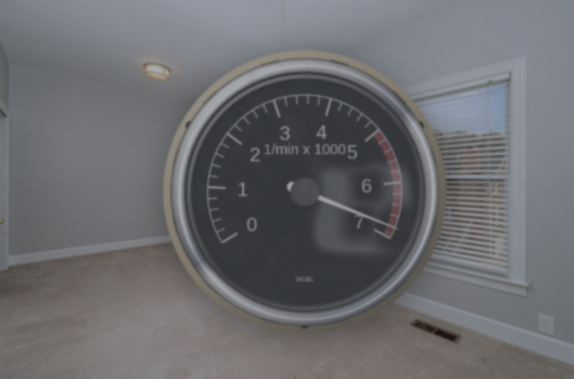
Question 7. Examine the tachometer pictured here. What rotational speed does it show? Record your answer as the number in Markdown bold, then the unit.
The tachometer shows **6800** rpm
